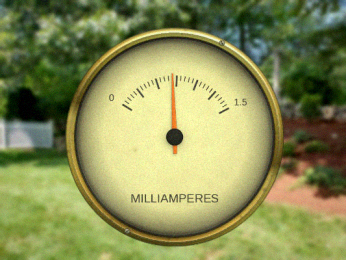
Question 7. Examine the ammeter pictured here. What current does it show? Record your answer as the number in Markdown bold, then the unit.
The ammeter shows **0.7** mA
